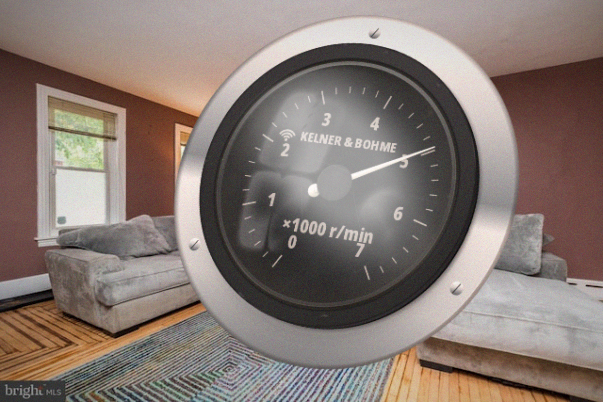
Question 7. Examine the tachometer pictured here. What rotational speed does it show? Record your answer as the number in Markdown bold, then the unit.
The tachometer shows **5000** rpm
